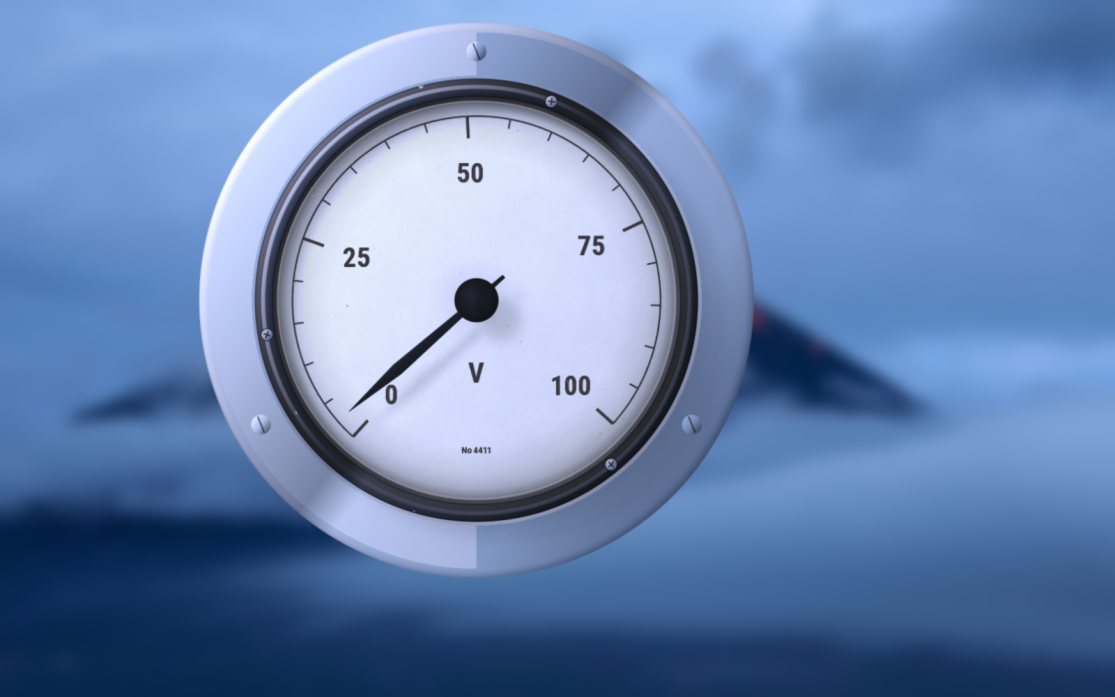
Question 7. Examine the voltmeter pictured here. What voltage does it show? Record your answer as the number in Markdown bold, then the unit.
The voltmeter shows **2.5** V
